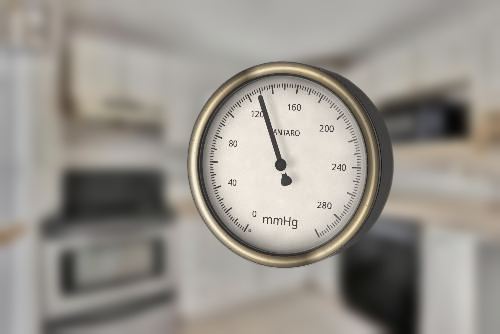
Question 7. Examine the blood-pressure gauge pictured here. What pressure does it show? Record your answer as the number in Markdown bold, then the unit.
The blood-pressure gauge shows **130** mmHg
